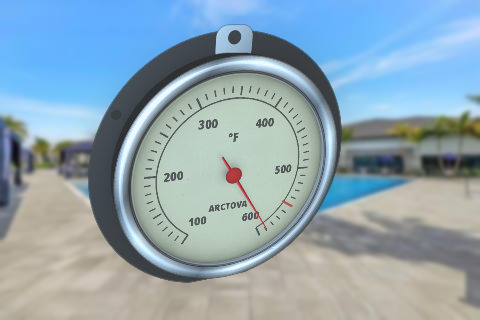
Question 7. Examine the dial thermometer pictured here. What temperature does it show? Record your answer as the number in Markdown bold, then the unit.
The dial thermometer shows **590** °F
